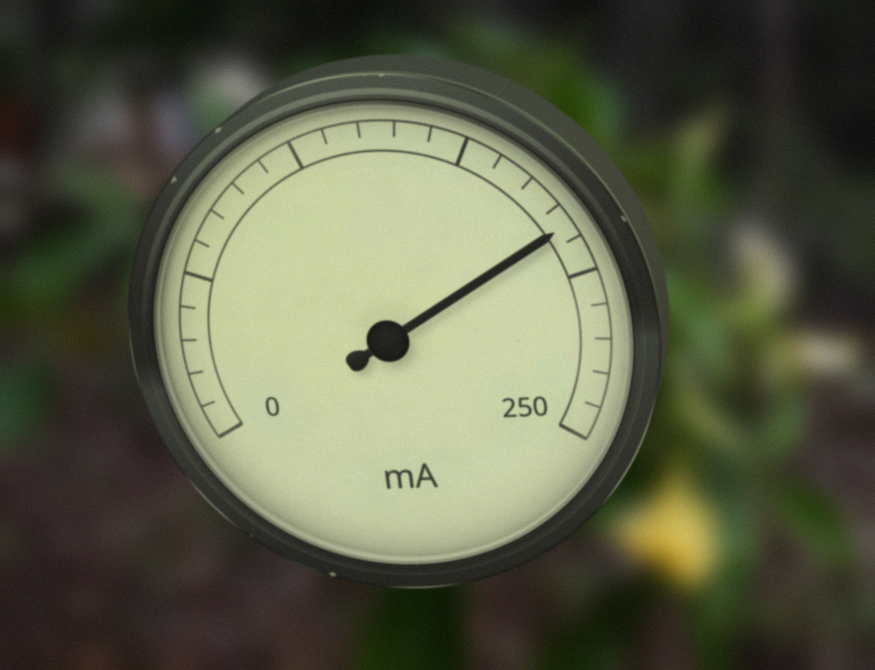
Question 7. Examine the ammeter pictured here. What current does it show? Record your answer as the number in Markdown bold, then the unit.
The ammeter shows **185** mA
